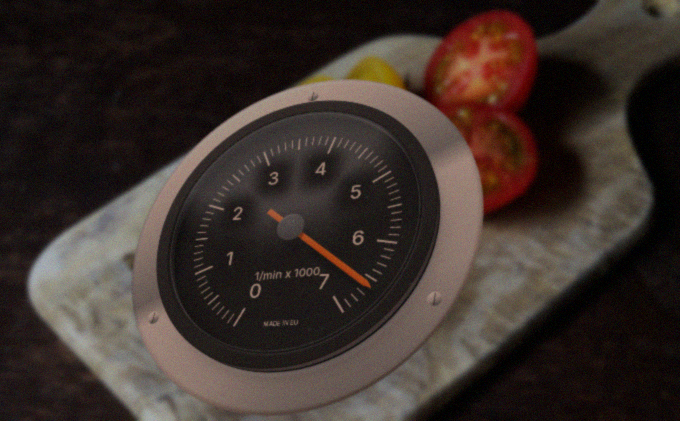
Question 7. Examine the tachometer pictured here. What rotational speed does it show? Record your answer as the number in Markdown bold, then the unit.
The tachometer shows **6600** rpm
